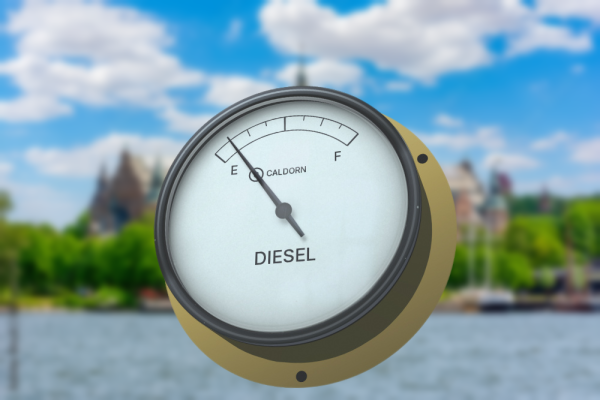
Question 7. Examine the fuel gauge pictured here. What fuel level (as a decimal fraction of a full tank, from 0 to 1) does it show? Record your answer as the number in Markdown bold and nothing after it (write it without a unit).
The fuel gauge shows **0.125**
